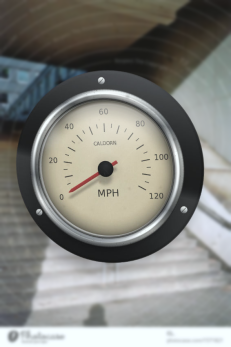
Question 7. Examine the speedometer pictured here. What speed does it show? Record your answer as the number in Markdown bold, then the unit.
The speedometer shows **0** mph
